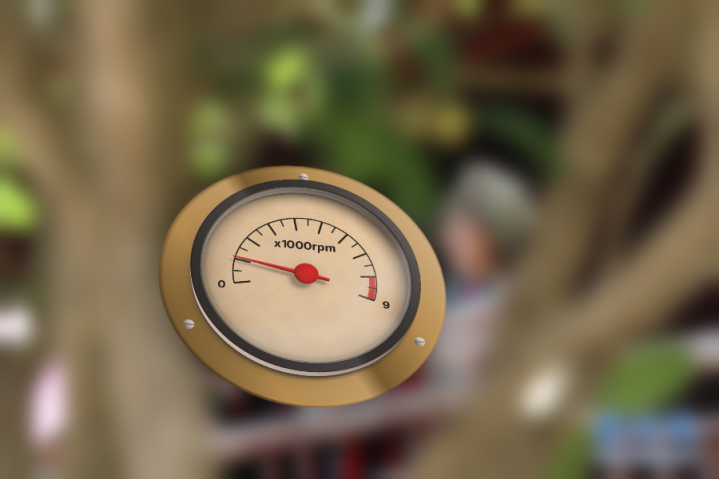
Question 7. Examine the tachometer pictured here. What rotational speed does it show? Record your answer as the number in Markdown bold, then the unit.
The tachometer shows **1000** rpm
